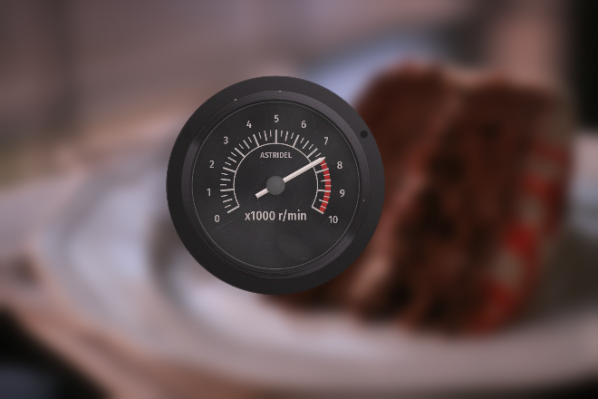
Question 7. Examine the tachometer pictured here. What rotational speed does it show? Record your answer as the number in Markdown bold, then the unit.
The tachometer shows **7500** rpm
